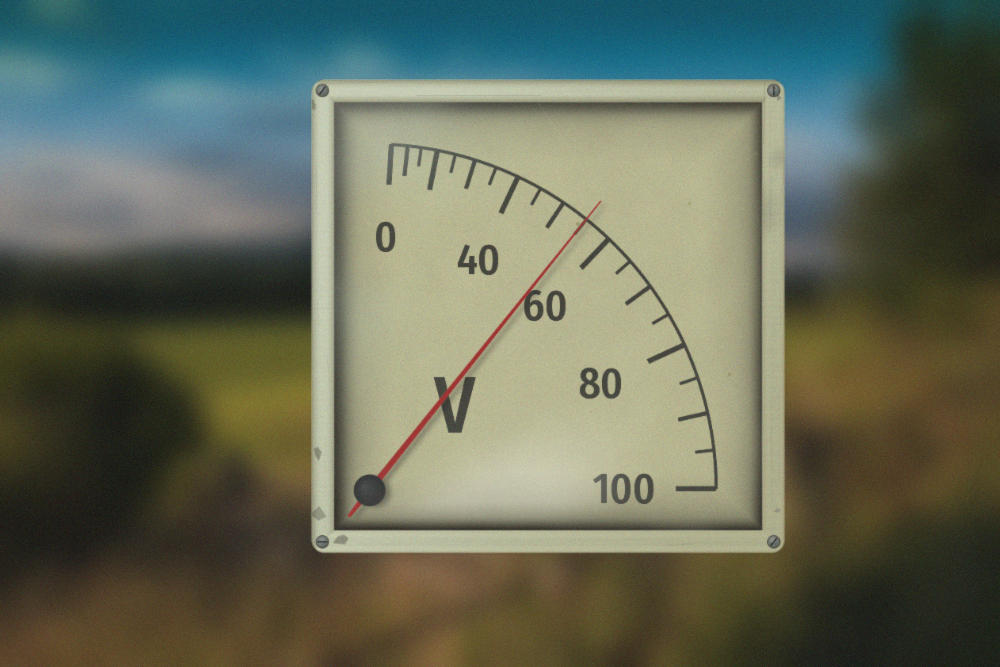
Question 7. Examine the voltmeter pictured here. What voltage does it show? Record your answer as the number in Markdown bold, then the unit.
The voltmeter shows **55** V
